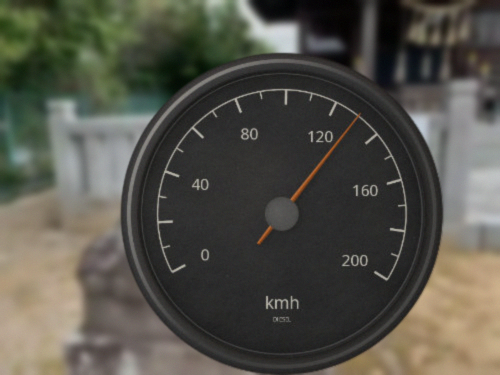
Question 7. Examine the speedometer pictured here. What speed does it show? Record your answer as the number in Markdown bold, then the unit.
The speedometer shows **130** km/h
